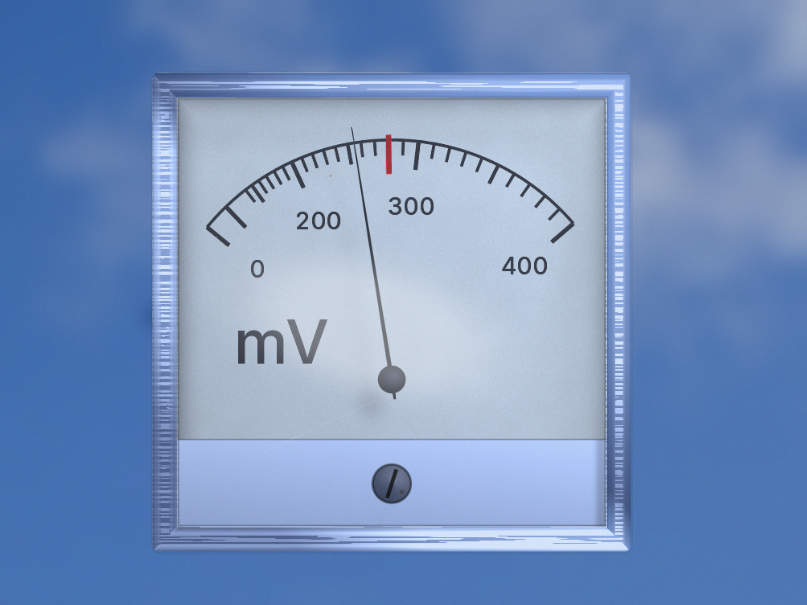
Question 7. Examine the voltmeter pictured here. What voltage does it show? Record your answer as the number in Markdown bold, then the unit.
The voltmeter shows **255** mV
